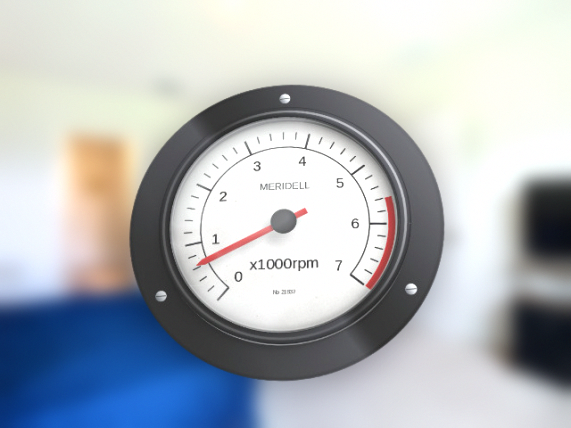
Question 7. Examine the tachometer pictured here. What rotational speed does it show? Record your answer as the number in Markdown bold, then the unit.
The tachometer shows **600** rpm
